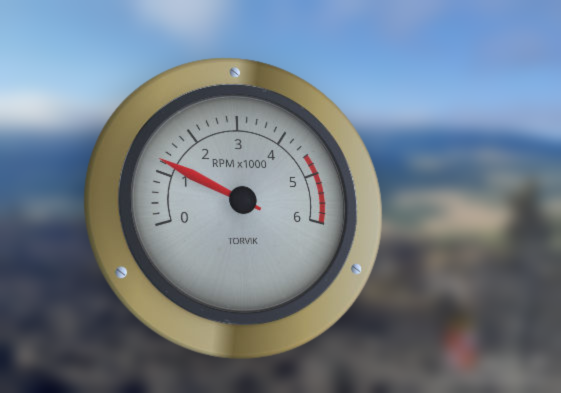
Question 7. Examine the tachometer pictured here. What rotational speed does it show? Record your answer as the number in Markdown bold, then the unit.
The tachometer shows **1200** rpm
